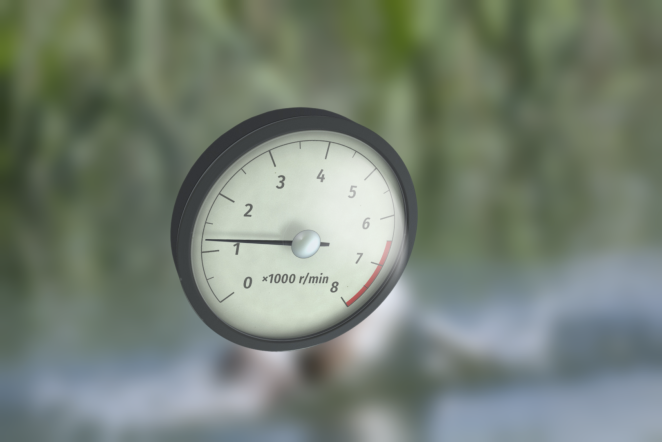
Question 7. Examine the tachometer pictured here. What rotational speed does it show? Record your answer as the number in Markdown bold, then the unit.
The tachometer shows **1250** rpm
